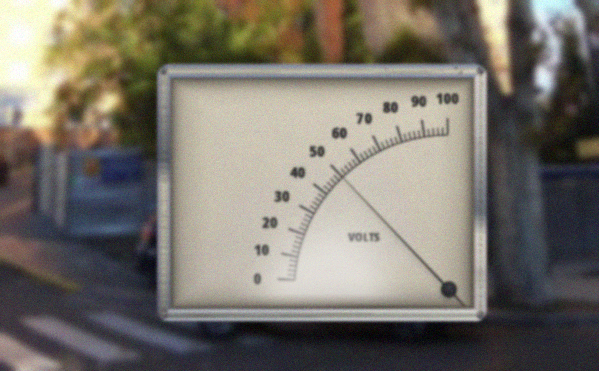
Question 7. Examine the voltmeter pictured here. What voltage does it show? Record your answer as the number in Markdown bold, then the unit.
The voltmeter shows **50** V
